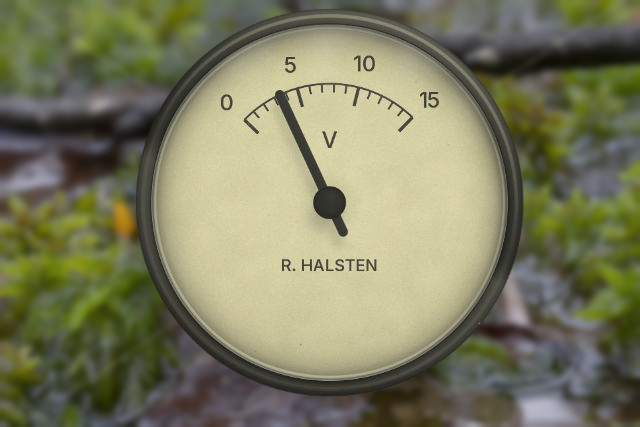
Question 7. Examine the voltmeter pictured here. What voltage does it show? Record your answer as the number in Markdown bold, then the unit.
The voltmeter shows **3.5** V
